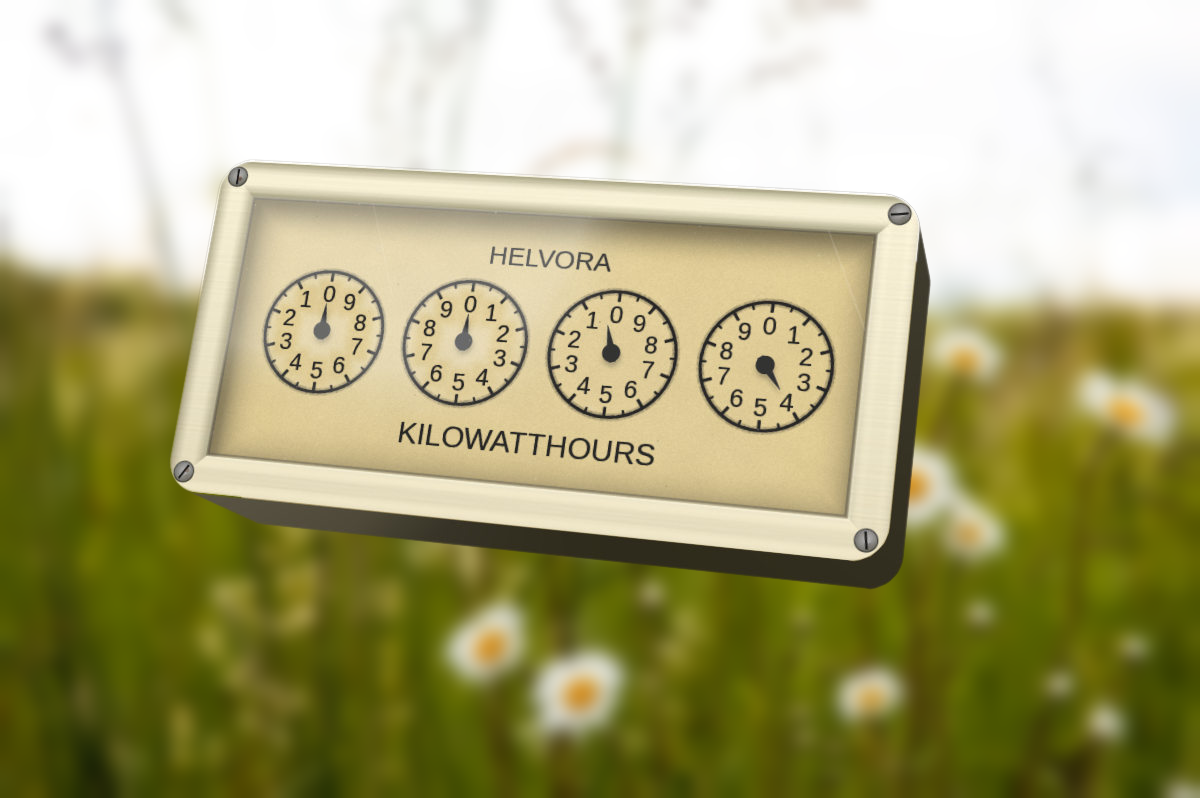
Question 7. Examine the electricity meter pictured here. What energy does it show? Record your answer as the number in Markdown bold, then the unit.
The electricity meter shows **4** kWh
